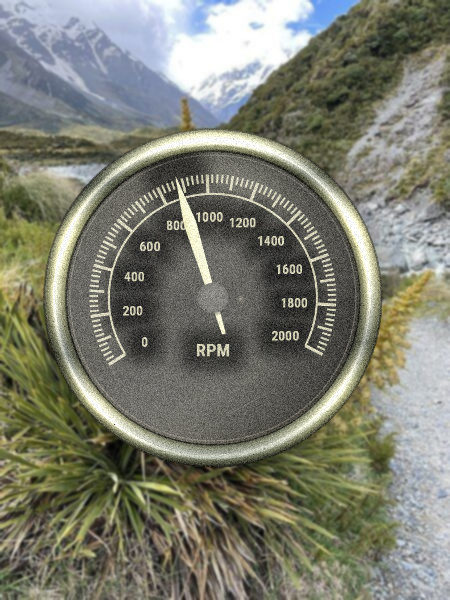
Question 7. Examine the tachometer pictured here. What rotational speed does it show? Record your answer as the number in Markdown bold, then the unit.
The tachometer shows **880** rpm
